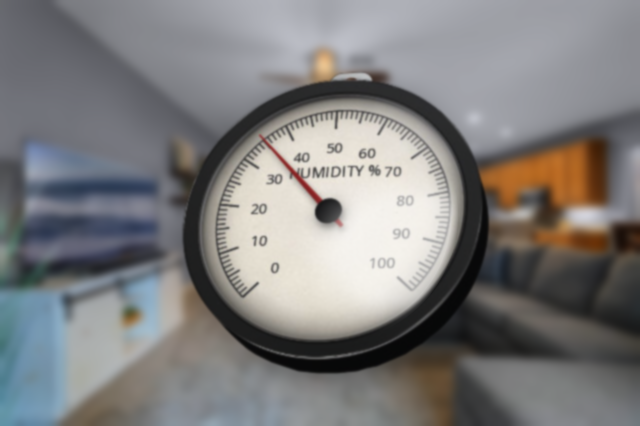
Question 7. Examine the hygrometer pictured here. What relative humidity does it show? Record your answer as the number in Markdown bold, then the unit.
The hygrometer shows **35** %
